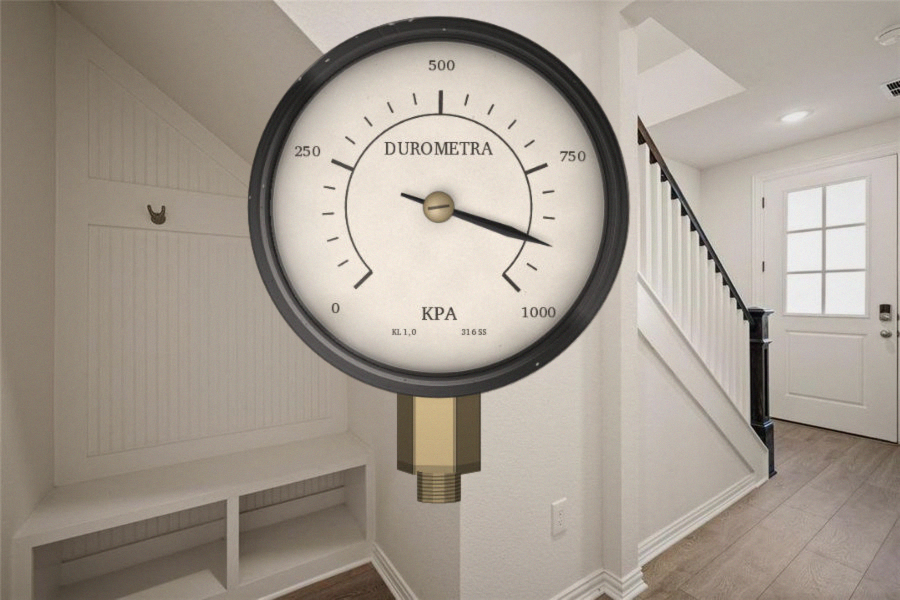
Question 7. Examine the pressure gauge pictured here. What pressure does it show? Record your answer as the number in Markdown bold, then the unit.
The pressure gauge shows **900** kPa
